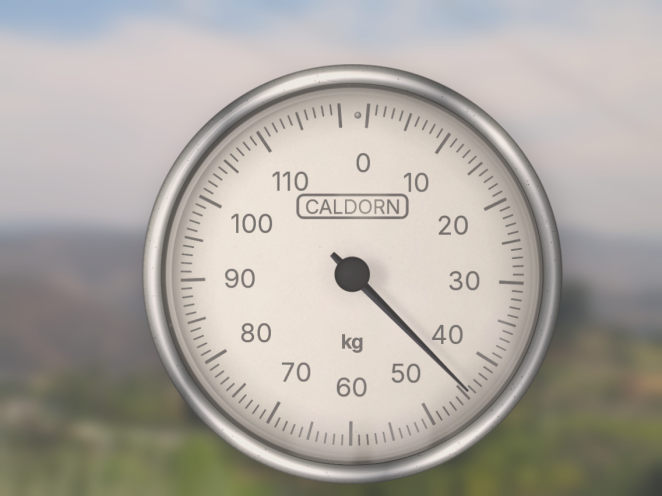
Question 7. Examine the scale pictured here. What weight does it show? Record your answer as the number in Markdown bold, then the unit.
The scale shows **44.5** kg
